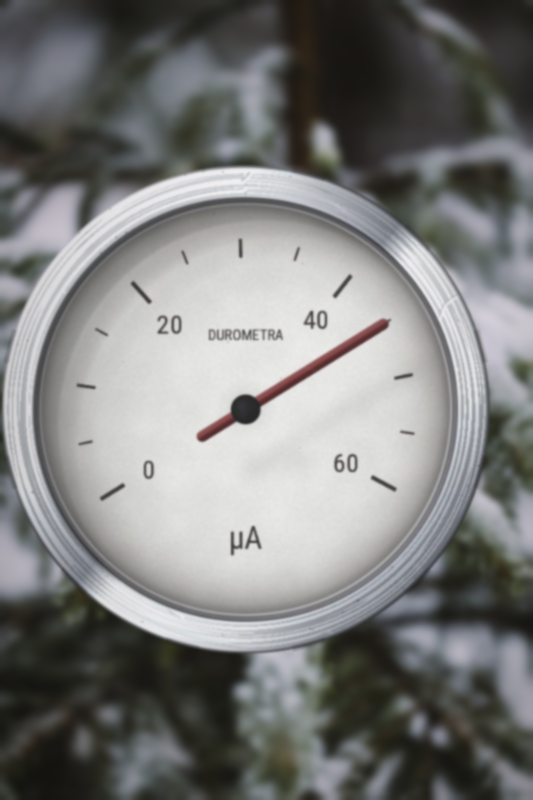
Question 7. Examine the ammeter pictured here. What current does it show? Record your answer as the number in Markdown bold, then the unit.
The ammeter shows **45** µA
